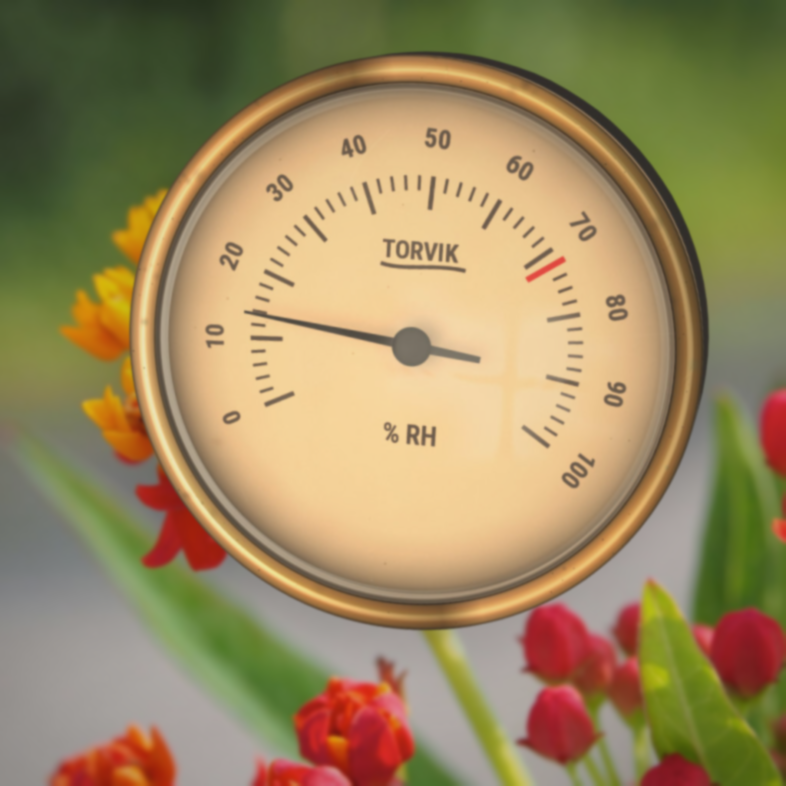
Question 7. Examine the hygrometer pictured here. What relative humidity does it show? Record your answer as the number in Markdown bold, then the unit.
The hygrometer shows **14** %
